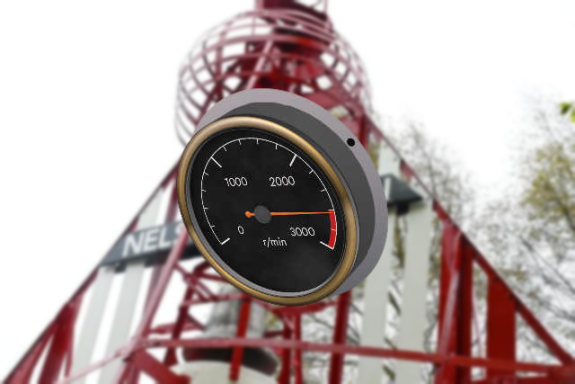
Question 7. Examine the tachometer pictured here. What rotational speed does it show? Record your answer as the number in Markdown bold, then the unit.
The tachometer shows **2600** rpm
